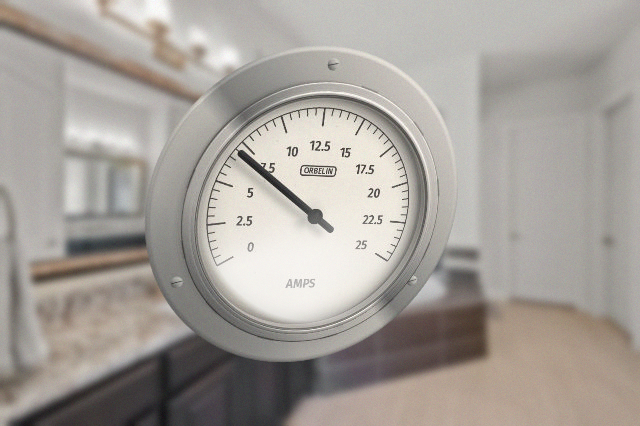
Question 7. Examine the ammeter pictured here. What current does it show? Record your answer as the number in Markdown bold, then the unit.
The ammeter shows **7** A
